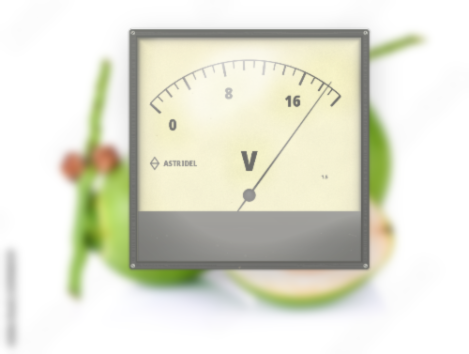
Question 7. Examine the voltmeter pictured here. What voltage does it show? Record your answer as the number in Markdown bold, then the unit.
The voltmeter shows **18.5** V
